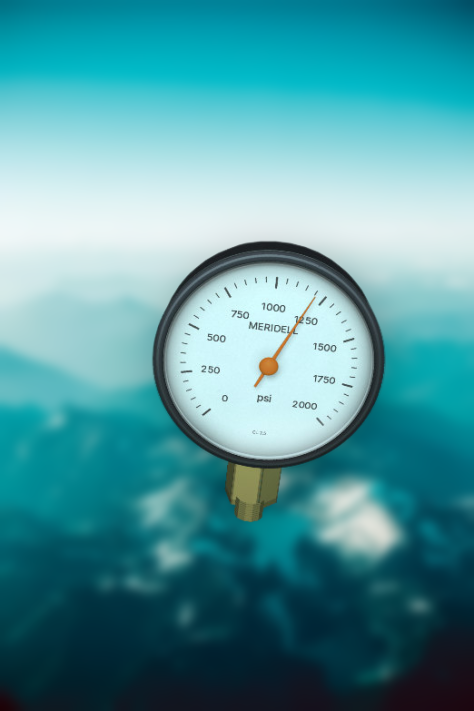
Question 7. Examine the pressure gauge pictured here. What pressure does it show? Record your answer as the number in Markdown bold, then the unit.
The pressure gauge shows **1200** psi
